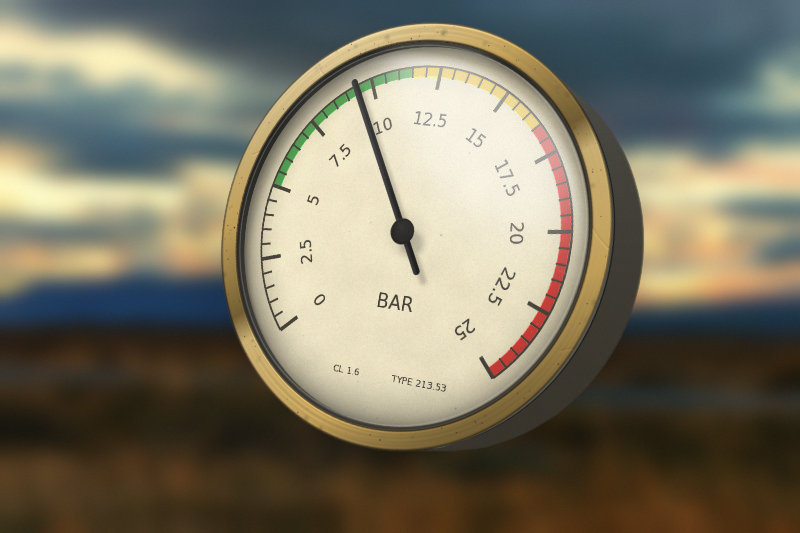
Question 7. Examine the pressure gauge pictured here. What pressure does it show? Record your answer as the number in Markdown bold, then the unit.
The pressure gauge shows **9.5** bar
